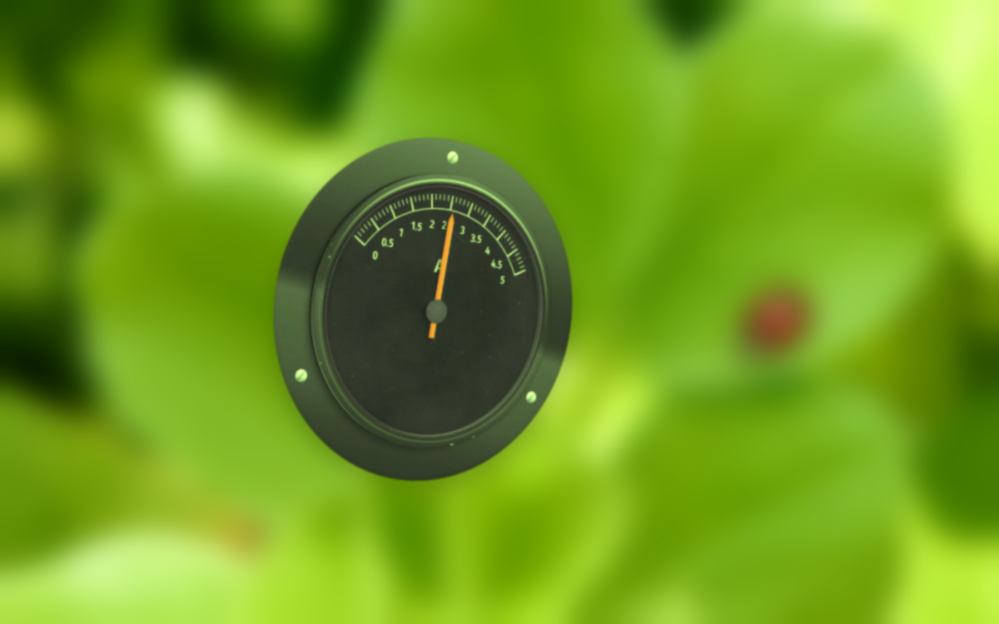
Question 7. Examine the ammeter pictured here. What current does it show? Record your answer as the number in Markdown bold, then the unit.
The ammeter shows **2.5** A
